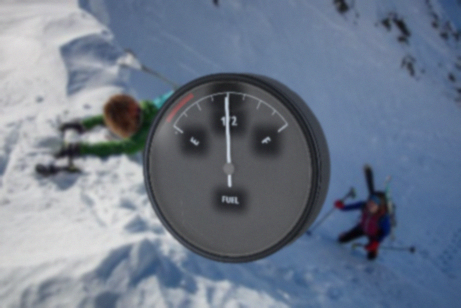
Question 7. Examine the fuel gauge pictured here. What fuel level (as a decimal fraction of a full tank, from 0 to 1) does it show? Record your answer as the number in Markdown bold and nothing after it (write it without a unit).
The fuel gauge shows **0.5**
